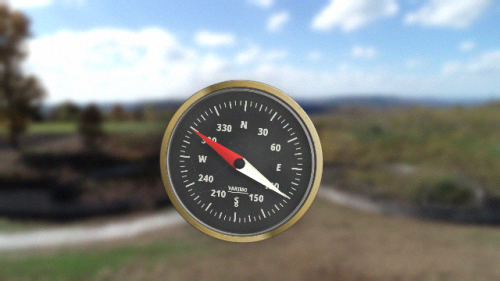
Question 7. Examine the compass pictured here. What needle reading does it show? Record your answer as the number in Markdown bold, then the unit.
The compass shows **300** °
